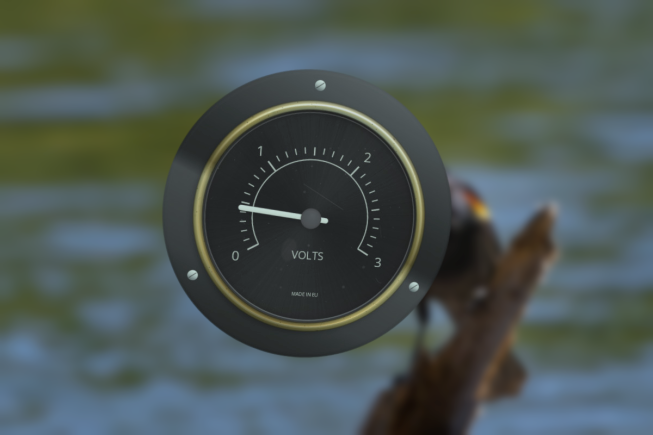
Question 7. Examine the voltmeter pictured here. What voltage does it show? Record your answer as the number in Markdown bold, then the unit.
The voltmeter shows **0.45** V
